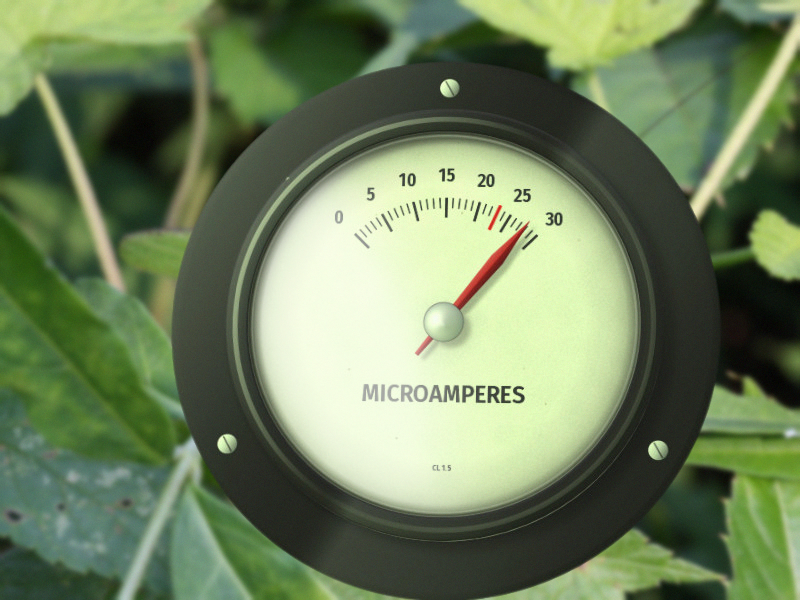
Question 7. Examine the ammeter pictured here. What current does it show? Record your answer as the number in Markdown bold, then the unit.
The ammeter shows **28** µA
